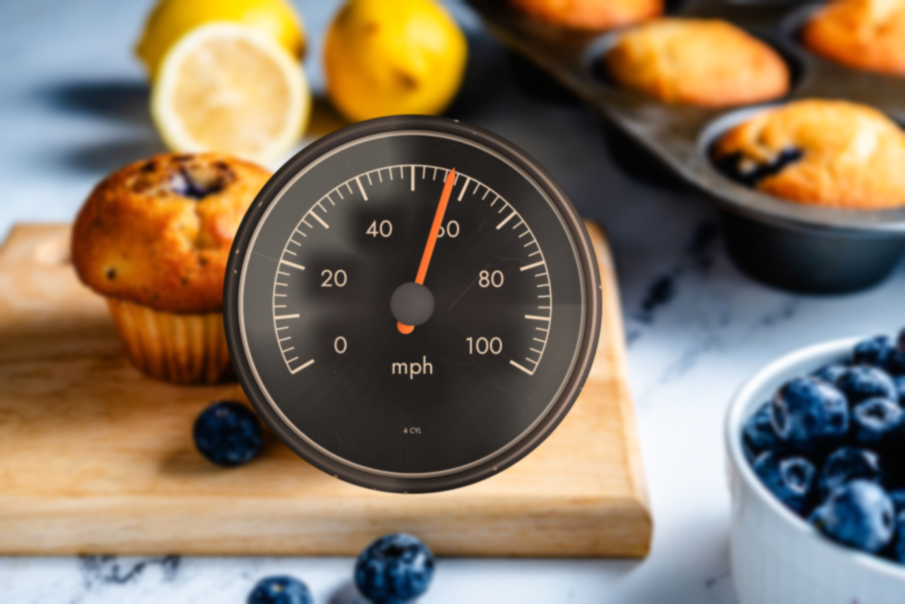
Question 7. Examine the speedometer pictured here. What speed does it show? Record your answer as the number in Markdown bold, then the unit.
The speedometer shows **57** mph
